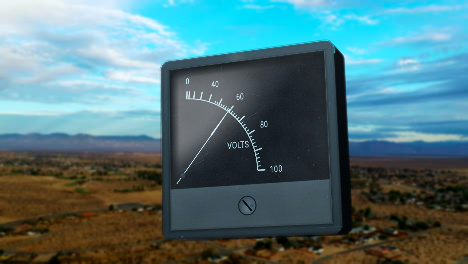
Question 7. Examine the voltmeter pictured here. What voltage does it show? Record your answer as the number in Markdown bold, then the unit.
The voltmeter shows **60** V
